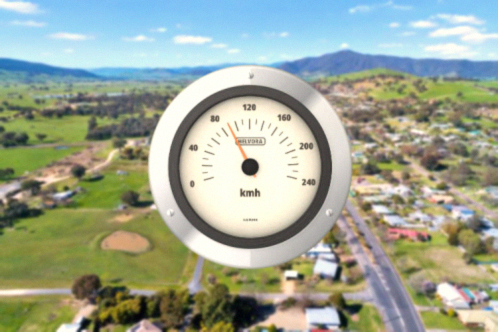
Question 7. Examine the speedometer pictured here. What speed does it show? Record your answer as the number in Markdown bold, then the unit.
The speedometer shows **90** km/h
